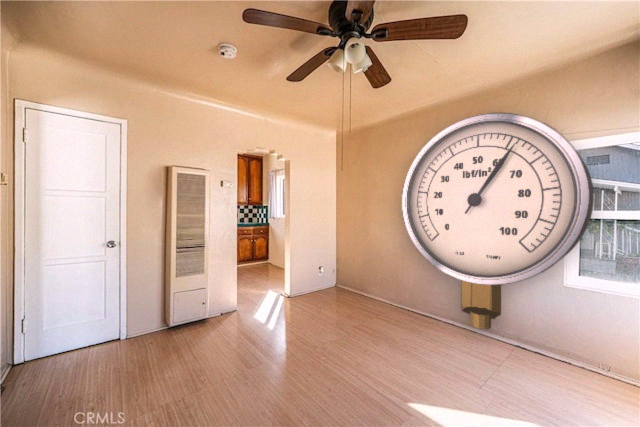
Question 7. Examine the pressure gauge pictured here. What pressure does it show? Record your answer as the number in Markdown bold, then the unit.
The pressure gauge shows **62** psi
